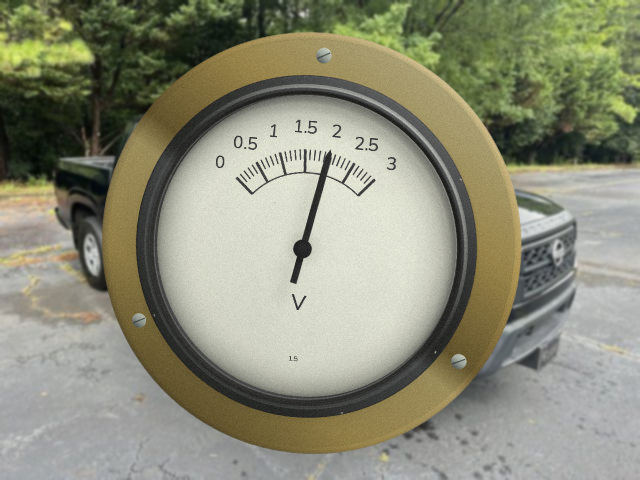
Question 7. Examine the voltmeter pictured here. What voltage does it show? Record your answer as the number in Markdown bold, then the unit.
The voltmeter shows **2** V
